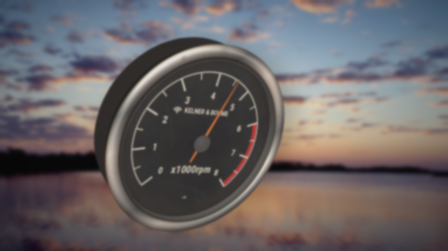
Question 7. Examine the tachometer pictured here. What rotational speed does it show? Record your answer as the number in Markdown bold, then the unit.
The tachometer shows **4500** rpm
